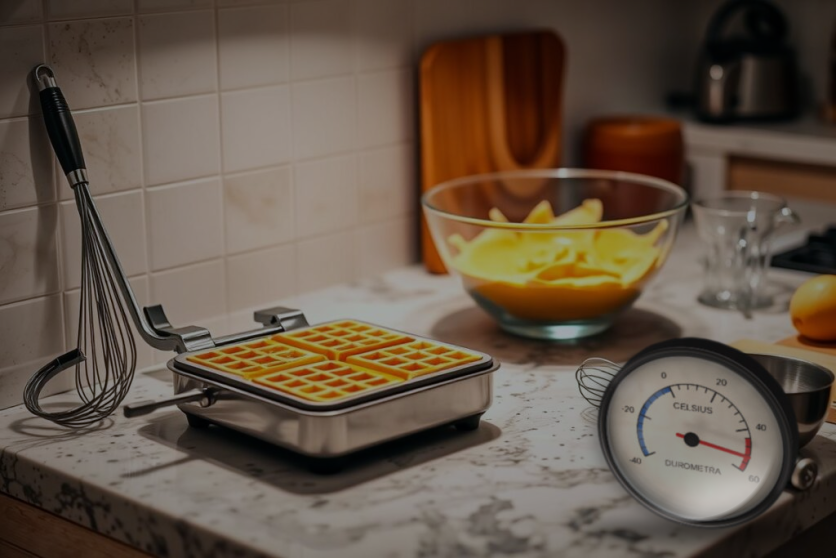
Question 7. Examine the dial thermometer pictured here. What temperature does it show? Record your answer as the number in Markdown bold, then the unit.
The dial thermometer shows **52** °C
